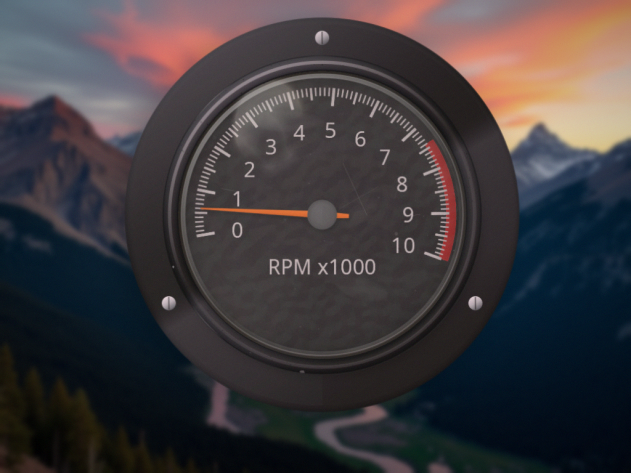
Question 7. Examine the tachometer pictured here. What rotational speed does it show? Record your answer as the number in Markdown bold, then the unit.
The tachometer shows **600** rpm
